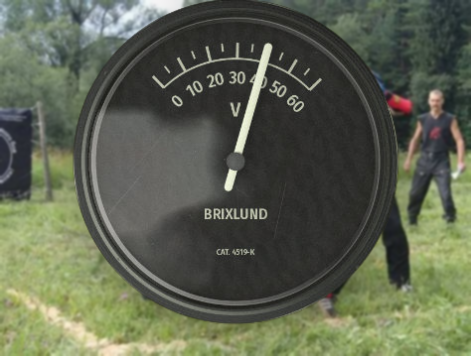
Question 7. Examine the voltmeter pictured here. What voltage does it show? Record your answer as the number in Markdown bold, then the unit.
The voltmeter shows **40** V
